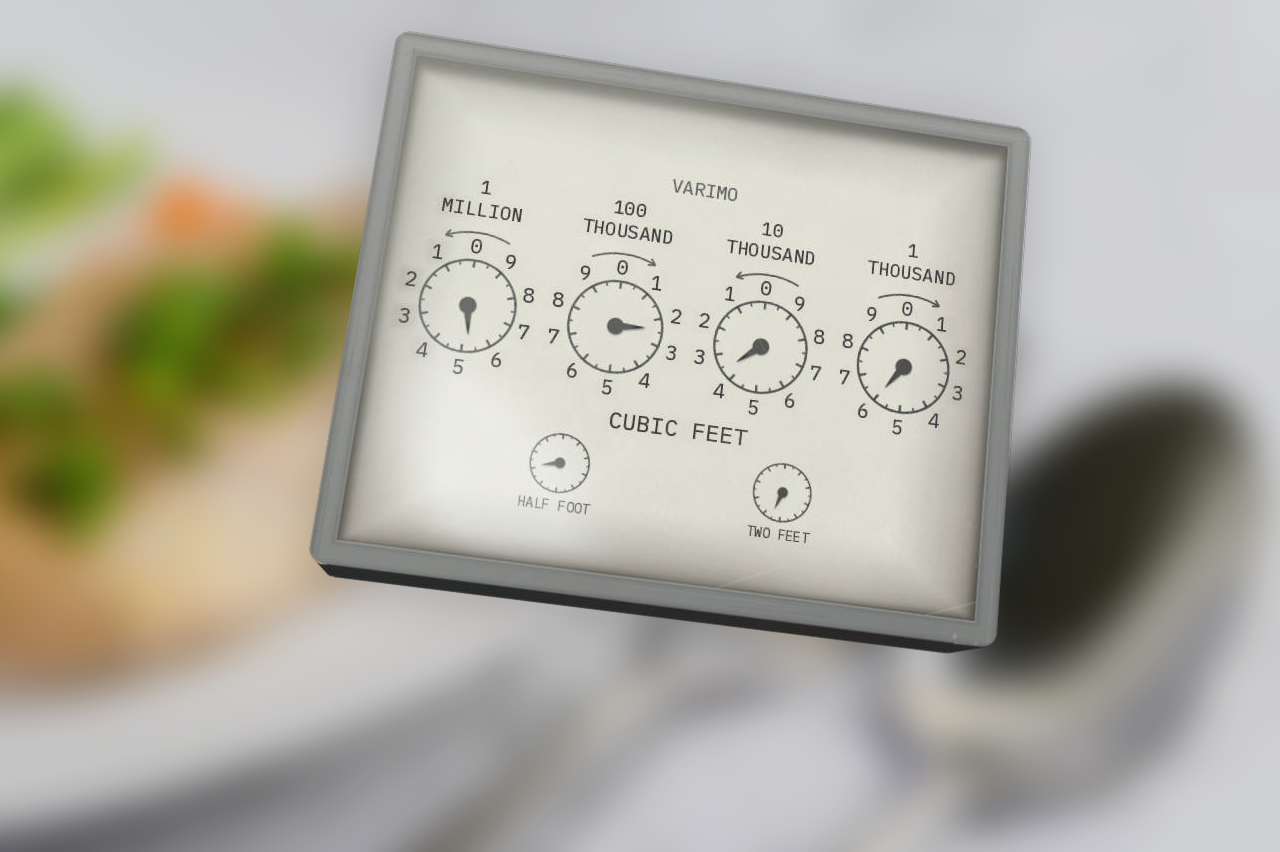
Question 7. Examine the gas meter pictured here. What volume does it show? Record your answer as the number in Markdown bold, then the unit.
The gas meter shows **523600** ft³
